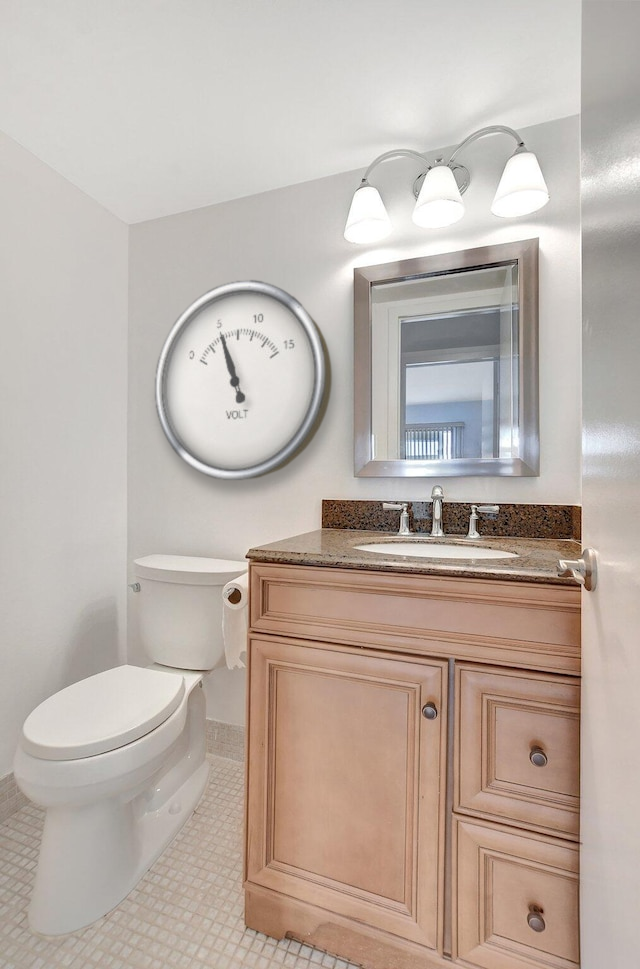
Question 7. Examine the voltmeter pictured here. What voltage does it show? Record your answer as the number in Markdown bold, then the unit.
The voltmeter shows **5** V
